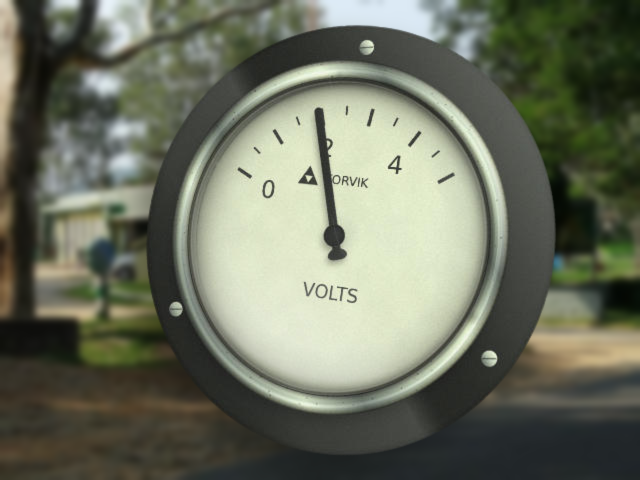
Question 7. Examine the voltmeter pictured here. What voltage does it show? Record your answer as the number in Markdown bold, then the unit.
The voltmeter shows **2** V
